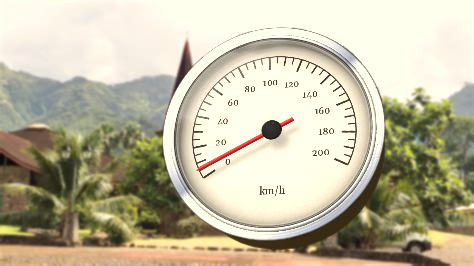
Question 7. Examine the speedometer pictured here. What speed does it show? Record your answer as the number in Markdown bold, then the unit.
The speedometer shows **5** km/h
